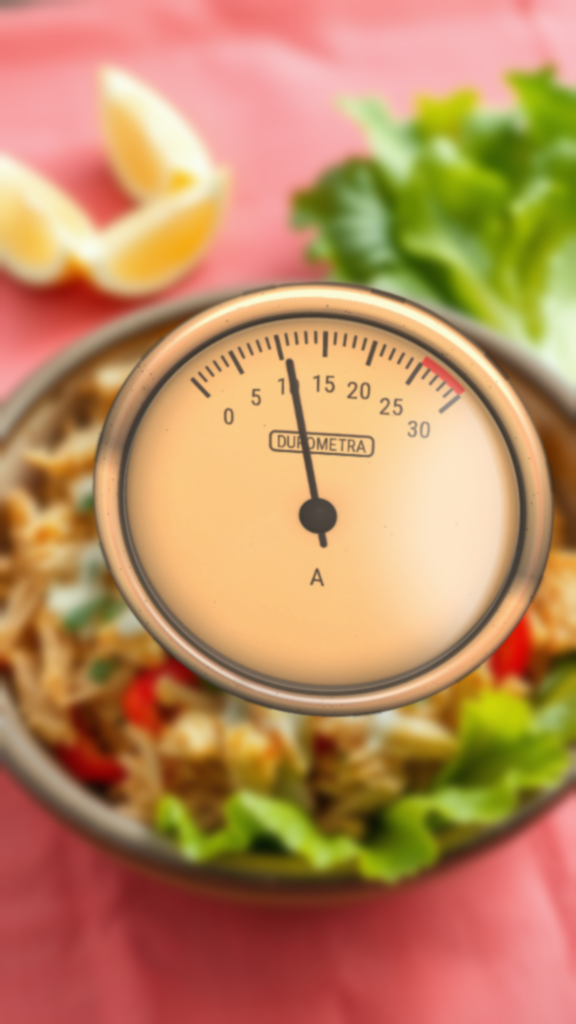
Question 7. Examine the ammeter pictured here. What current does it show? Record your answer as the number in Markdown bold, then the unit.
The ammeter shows **11** A
